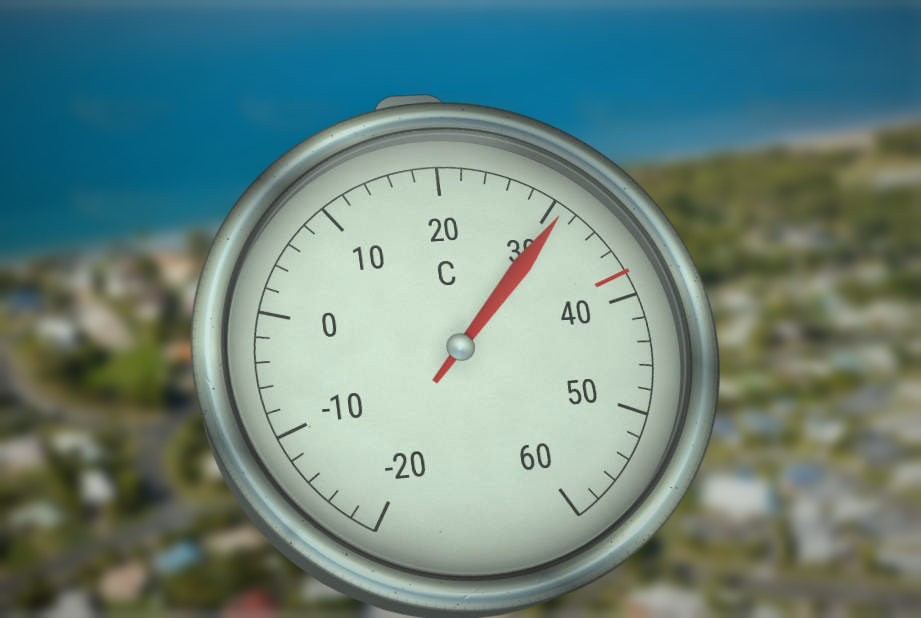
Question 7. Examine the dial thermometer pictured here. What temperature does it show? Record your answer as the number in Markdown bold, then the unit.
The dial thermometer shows **31** °C
